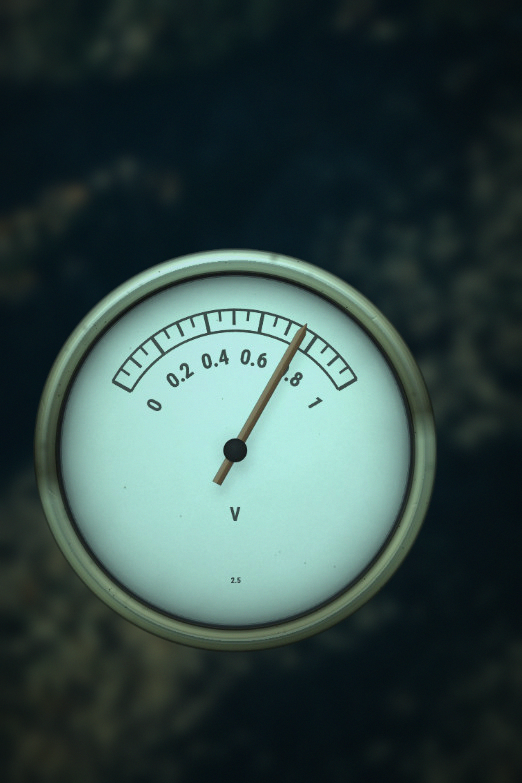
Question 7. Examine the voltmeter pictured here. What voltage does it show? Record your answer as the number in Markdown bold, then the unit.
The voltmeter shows **0.75** V
